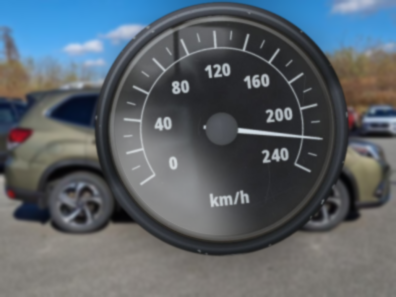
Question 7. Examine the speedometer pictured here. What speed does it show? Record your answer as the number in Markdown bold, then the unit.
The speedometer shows **220** km/h
